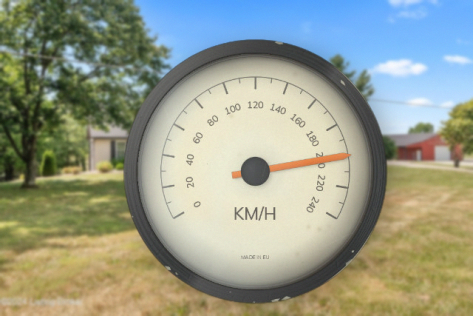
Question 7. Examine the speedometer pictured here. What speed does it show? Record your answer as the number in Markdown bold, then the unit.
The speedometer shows **200** km/h
